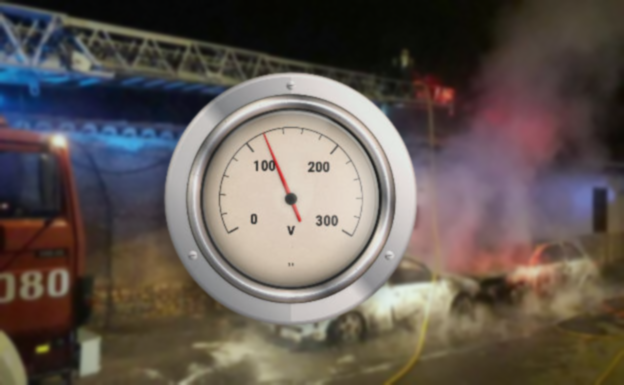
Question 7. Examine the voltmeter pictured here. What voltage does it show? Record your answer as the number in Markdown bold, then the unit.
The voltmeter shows **120** V
